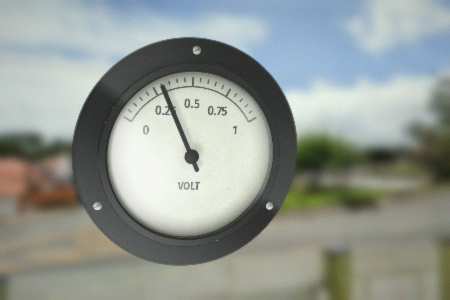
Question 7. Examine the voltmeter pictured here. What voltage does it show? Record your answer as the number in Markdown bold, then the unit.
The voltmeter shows **0.3** V
